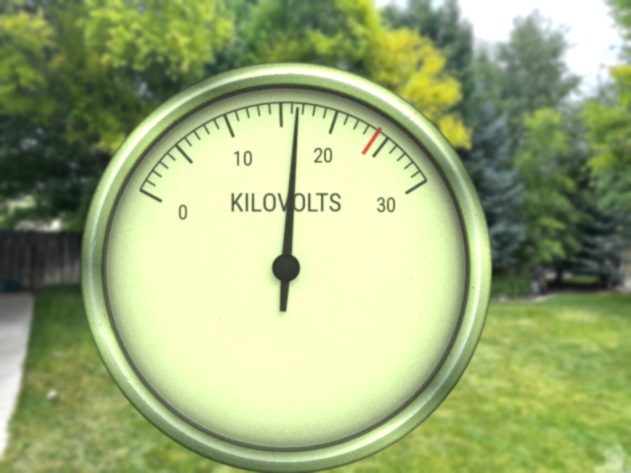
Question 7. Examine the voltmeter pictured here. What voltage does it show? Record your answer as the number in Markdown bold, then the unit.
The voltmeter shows **16.5** kV
